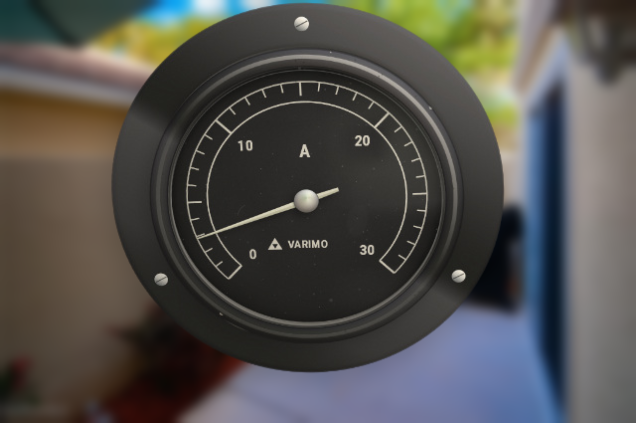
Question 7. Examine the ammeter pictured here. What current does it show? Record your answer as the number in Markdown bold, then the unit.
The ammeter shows **3** A
